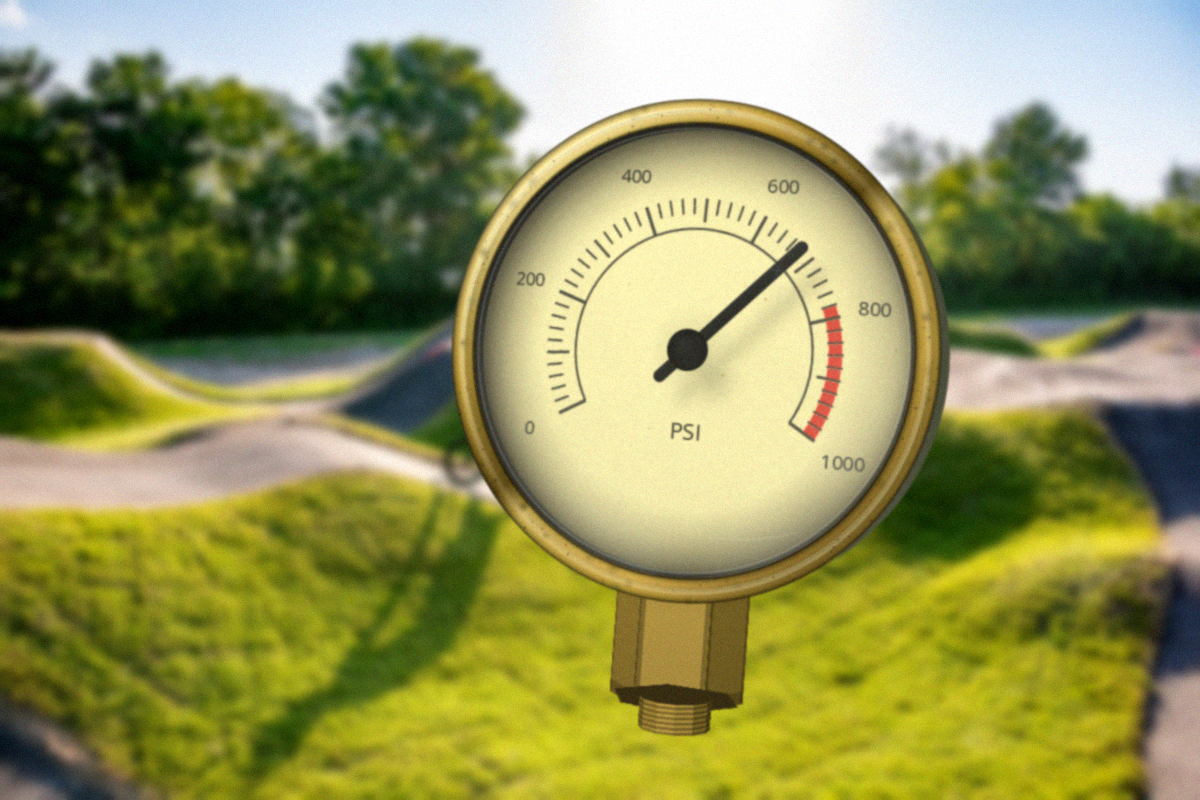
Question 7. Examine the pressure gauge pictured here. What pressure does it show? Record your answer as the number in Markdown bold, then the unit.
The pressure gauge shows **680** psi
